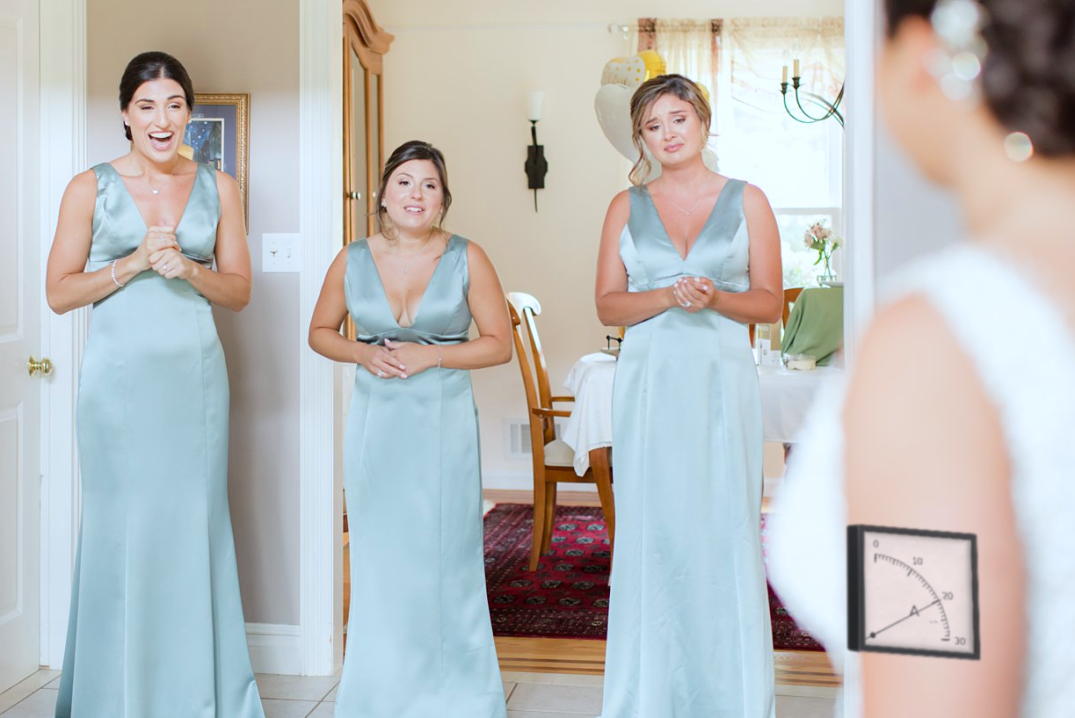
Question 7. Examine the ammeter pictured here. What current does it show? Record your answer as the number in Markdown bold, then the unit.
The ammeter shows **20** A
